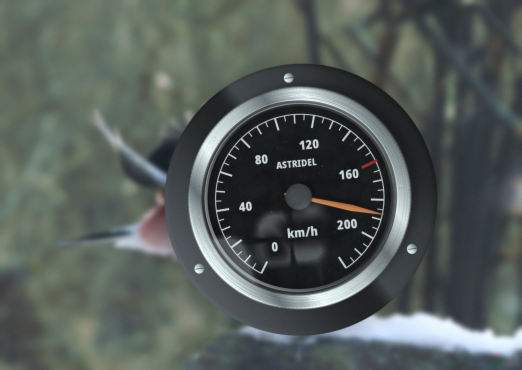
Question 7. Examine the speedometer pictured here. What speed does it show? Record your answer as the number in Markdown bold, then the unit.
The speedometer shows **187.5** km/h
